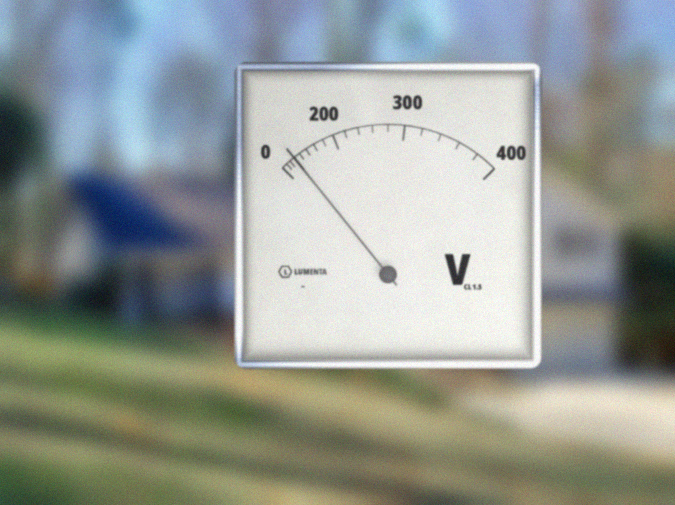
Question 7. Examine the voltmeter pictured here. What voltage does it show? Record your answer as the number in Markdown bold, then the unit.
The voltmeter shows **100** V
